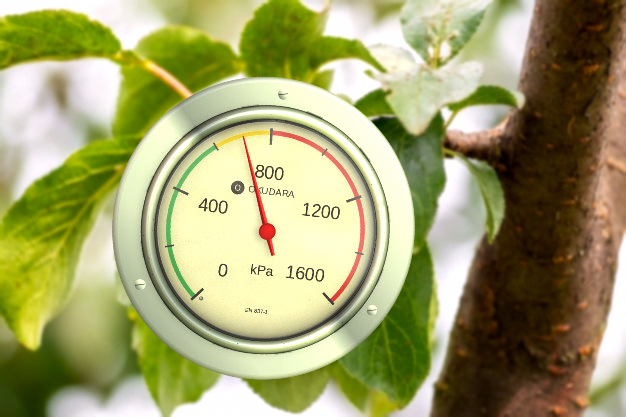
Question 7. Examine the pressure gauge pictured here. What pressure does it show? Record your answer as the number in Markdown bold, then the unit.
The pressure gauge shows **700** kPa
